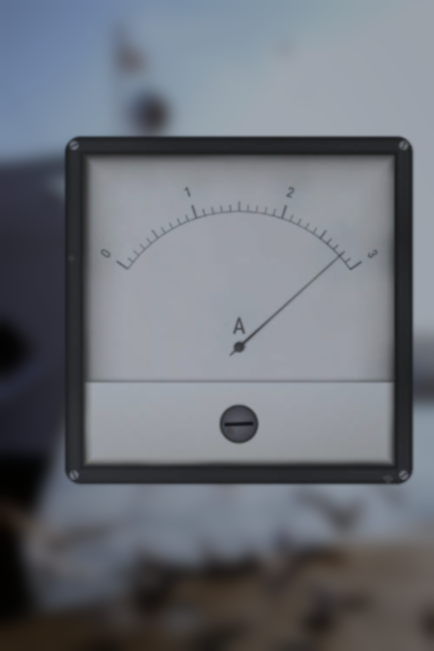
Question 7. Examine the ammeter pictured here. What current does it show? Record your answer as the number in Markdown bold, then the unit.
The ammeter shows **2.8** A
